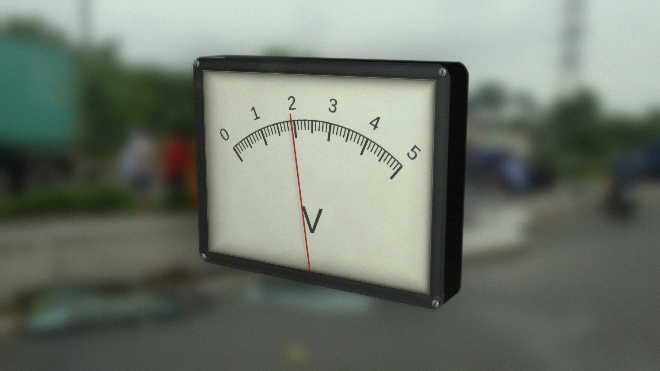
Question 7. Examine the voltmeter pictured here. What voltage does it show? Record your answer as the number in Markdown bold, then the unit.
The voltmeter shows **2** V
